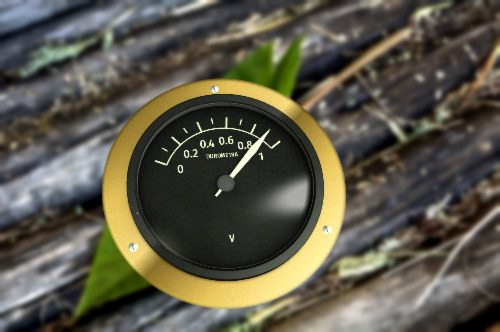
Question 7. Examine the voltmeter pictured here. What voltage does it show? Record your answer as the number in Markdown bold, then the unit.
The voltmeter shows **0.9** V
